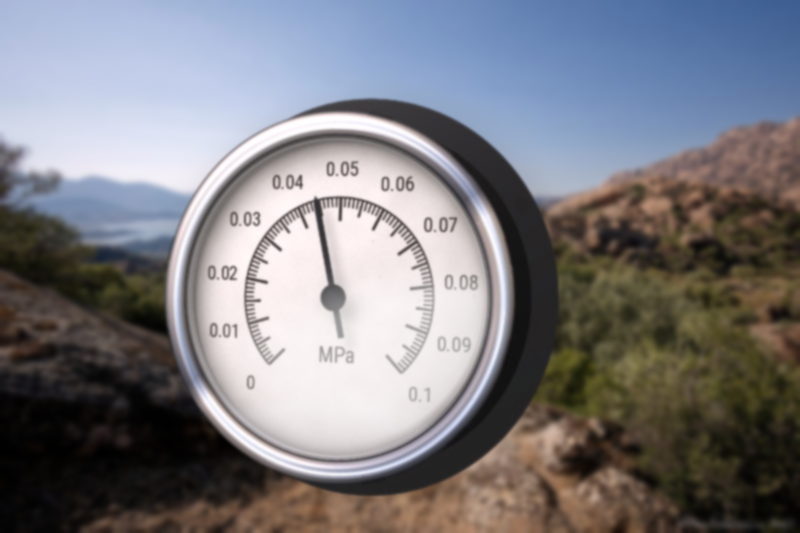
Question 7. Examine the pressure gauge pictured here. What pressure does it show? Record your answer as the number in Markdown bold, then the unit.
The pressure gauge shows **0.045** MPa
